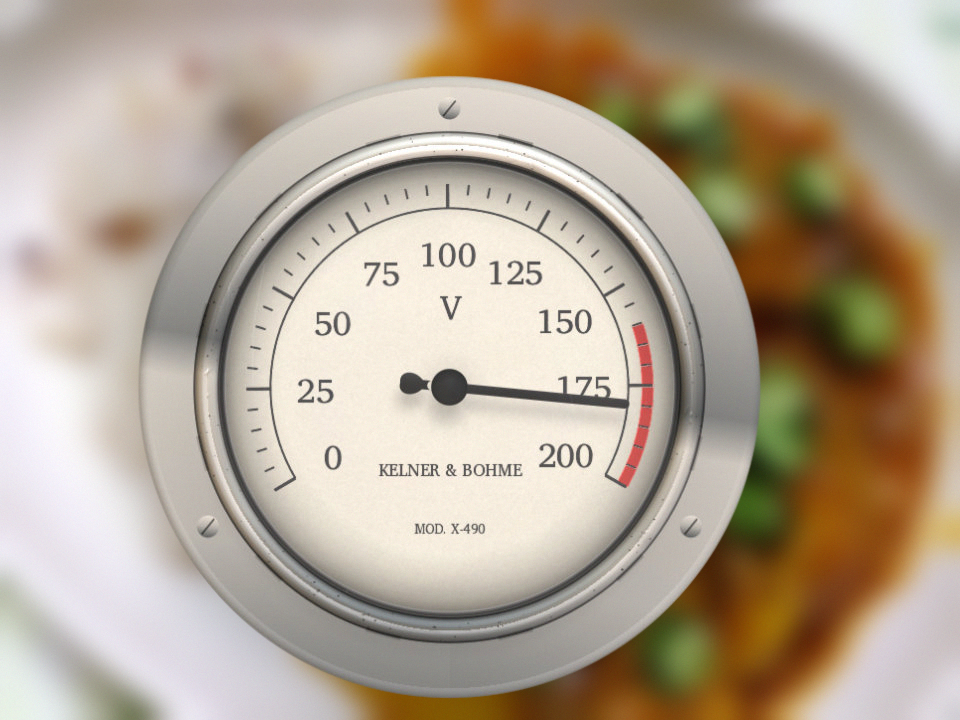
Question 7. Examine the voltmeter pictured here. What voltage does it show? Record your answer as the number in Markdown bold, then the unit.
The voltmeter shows **180** V
